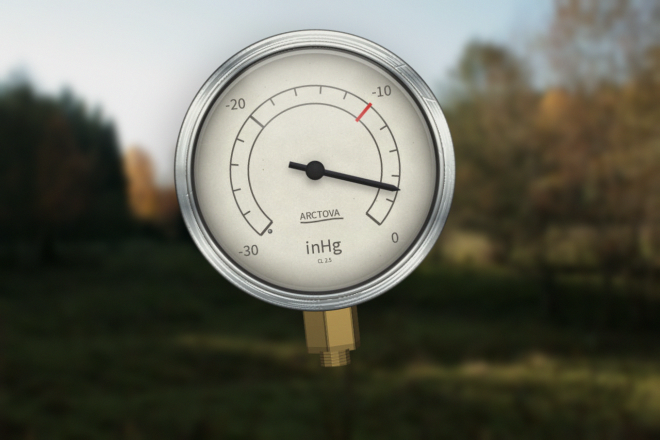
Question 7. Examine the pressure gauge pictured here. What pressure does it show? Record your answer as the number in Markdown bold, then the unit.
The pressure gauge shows **-3** inHg
